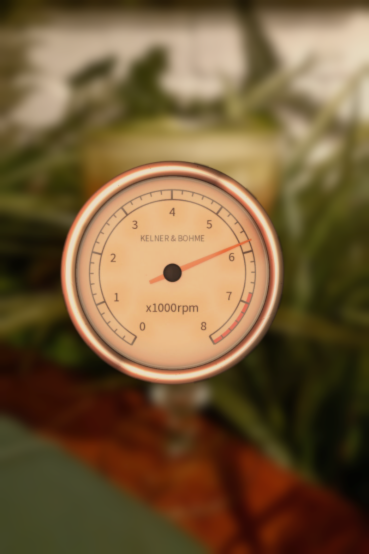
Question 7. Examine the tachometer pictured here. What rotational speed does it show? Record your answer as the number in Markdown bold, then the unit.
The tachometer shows **5800** rpm
